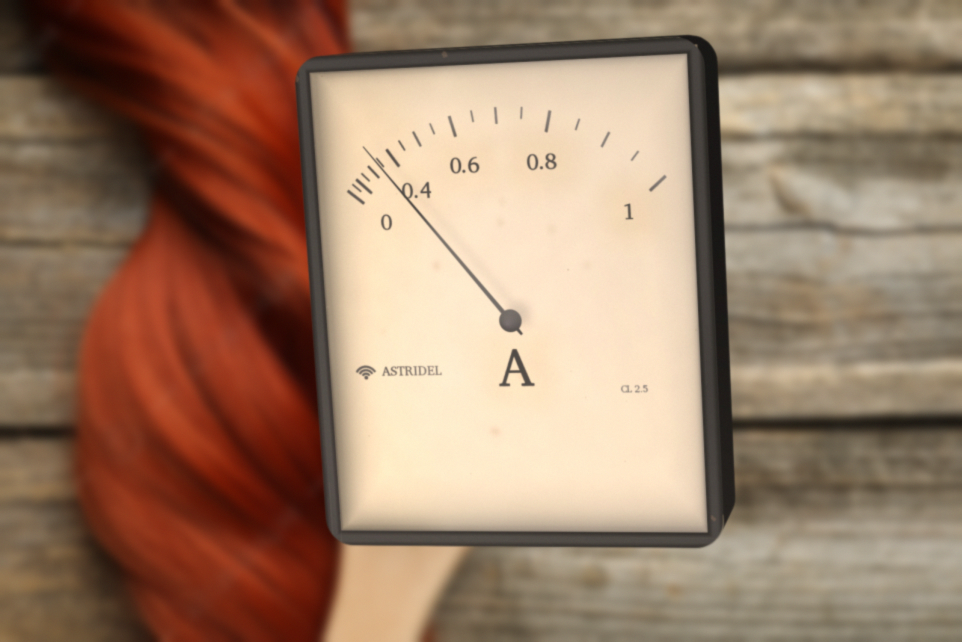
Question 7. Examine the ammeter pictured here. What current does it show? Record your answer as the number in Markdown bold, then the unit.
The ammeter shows **0.35** A
